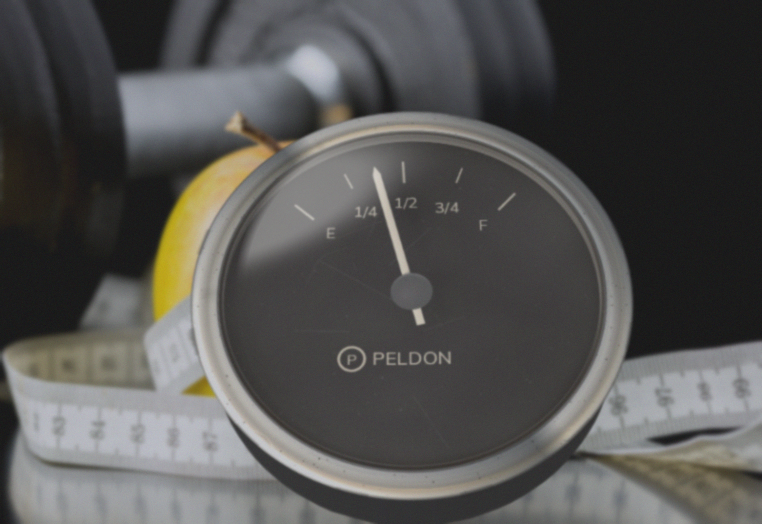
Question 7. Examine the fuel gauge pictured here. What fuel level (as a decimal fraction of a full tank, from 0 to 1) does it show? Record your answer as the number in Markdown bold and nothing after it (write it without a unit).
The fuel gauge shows **0.375**
